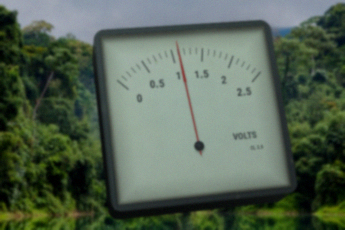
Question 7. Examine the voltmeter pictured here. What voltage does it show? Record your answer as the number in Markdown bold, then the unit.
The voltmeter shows **1.1** V
